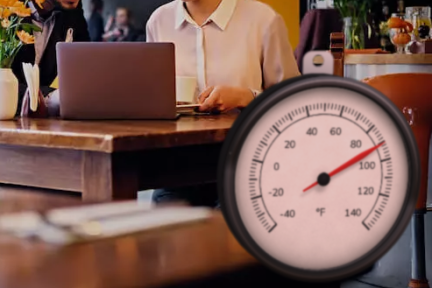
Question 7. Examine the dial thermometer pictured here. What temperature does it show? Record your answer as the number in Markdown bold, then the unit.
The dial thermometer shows **90** °F
